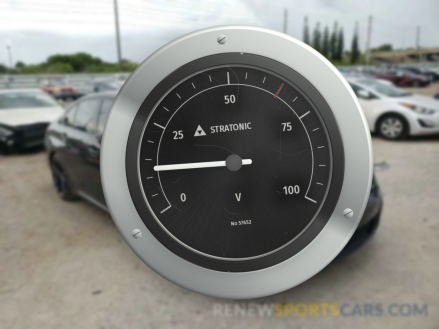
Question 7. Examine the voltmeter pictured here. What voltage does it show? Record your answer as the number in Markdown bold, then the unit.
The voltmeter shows **12.5** V
